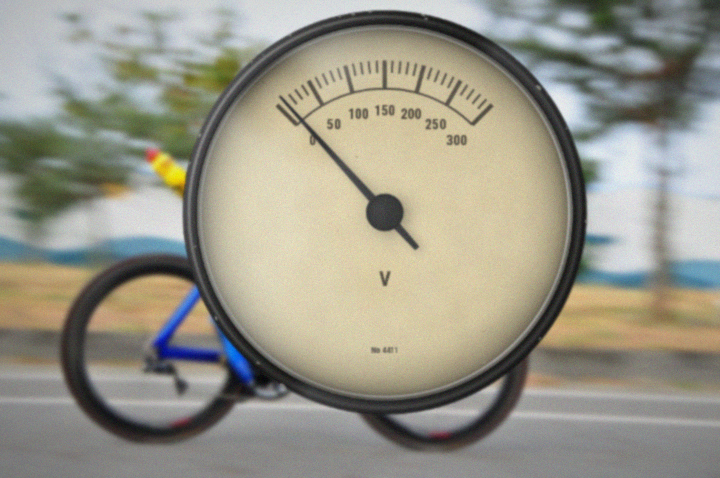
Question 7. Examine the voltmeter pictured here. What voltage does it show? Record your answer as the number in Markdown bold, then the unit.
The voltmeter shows **10** V
